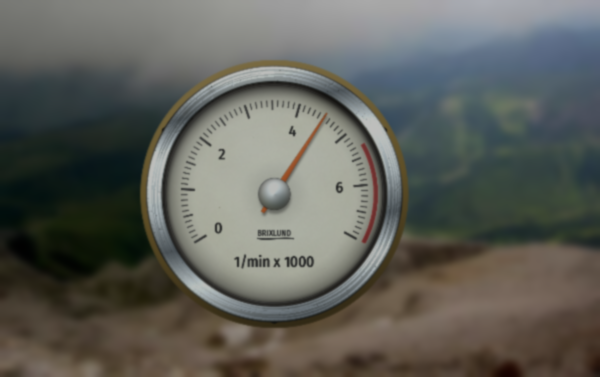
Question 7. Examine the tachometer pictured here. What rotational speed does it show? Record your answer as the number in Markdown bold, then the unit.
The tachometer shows **4500** rpm
